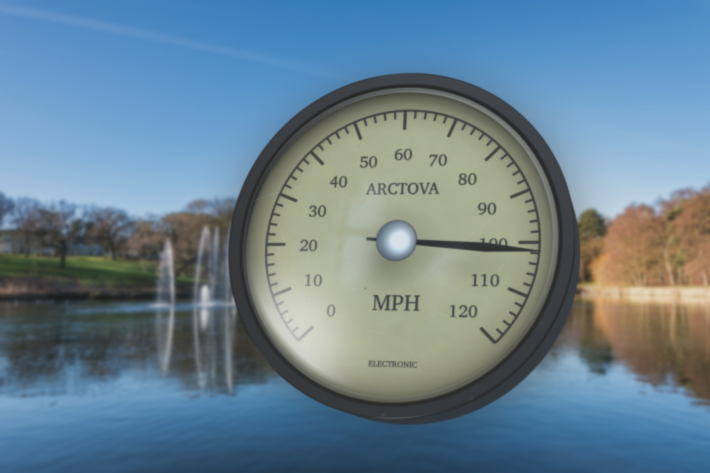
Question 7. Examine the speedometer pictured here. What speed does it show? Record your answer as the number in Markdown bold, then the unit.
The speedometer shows **102** mph
